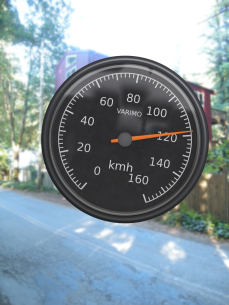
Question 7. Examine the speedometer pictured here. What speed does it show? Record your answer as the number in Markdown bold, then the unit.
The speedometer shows **118** km/h
